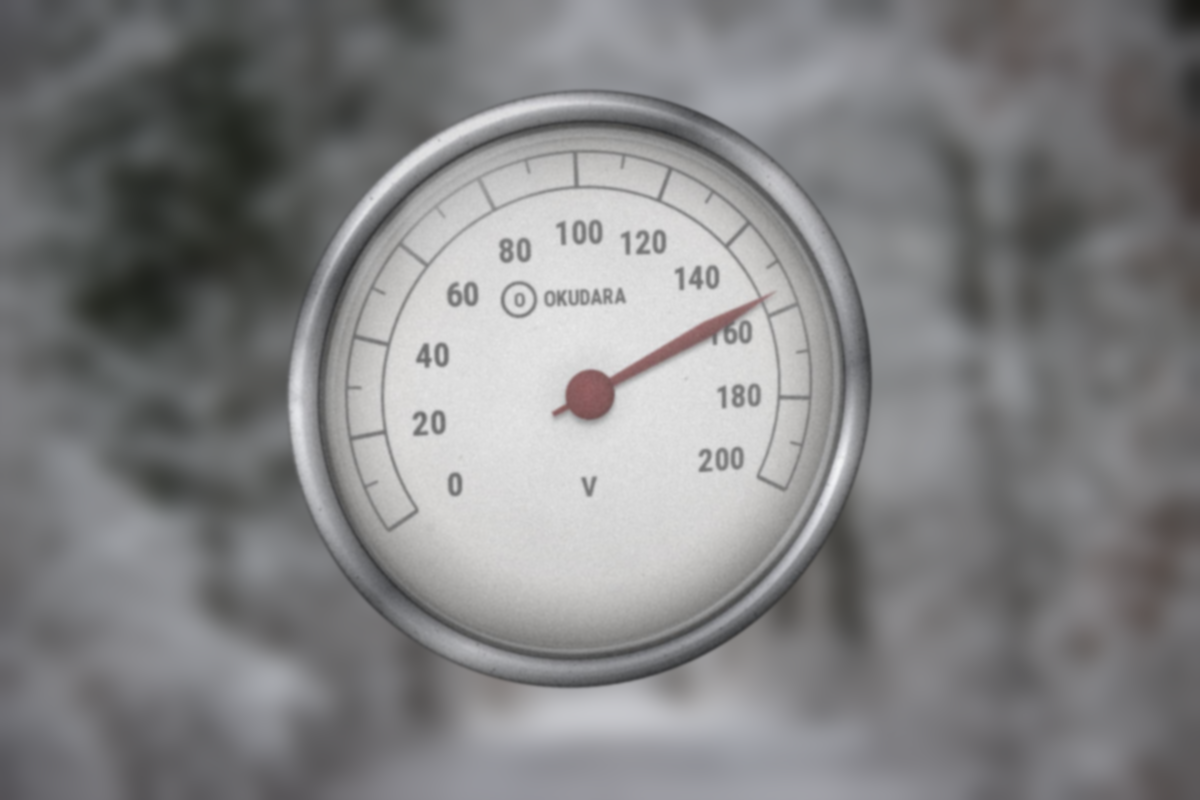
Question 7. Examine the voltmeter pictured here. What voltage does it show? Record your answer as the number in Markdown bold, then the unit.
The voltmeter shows **155** V
